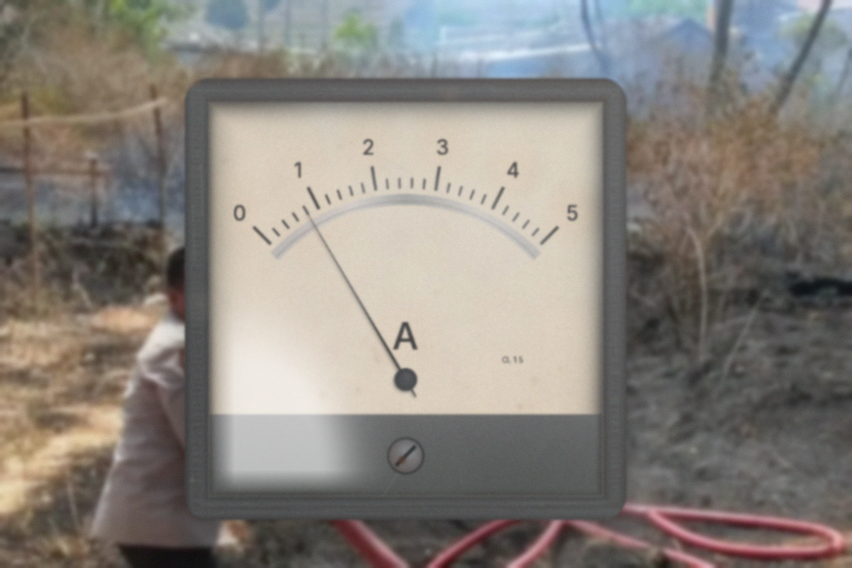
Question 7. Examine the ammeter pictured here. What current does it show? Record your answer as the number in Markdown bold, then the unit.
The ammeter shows **0.8** A
